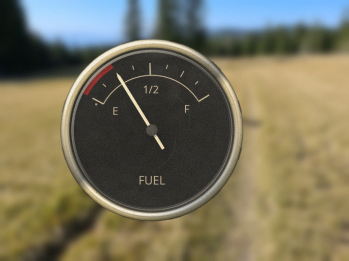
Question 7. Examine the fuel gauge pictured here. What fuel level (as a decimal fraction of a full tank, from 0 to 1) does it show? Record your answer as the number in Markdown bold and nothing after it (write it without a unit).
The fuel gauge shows **0.25**
